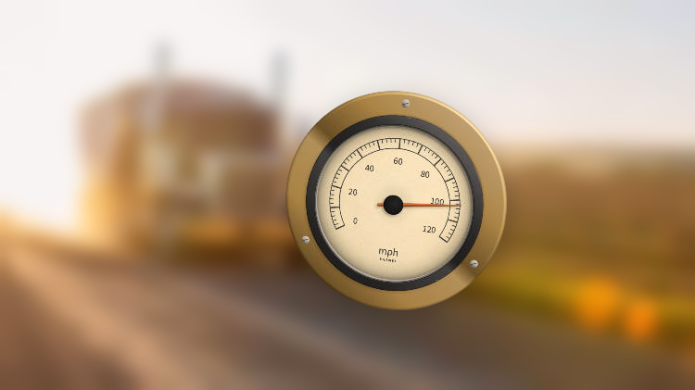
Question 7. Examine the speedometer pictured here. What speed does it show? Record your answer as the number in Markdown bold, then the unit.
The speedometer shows **102** mph
